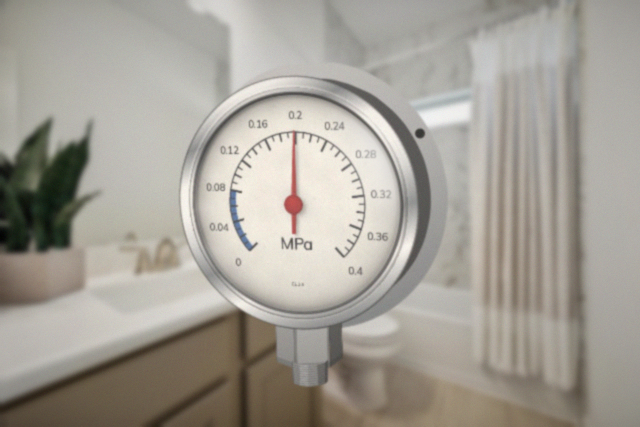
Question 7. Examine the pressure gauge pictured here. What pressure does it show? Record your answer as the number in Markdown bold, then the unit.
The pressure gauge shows **0.2** MPa
